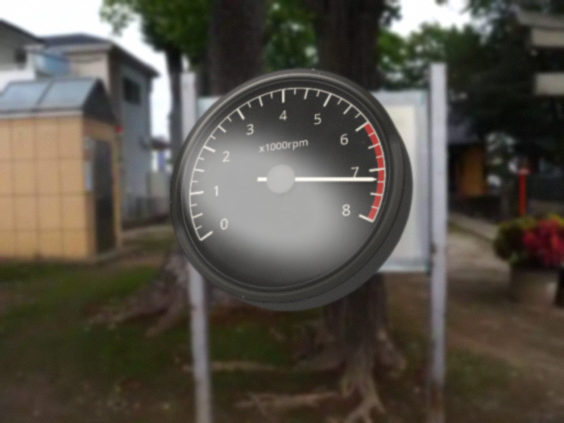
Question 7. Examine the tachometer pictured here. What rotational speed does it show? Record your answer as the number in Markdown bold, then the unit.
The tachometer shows **7250** rpm
